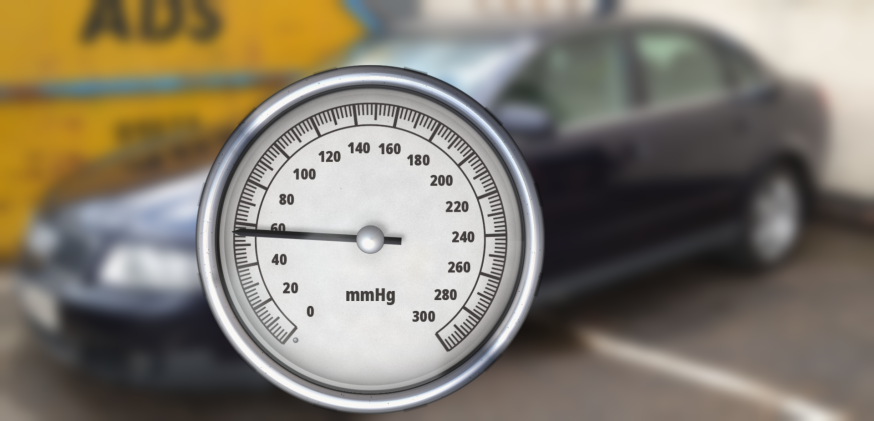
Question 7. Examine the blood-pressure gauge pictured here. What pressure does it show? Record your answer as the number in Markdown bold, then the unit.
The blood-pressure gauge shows **56** mmHg
